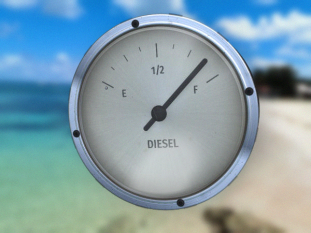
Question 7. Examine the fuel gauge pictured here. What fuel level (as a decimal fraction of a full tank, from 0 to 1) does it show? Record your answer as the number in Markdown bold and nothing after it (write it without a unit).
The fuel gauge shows **0.875**
